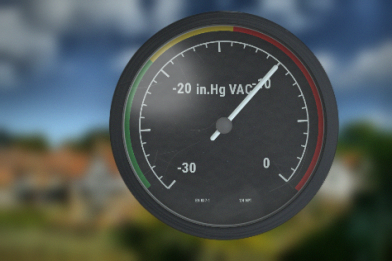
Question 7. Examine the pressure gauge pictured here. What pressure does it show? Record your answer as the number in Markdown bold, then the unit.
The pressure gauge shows **-10** inHg
